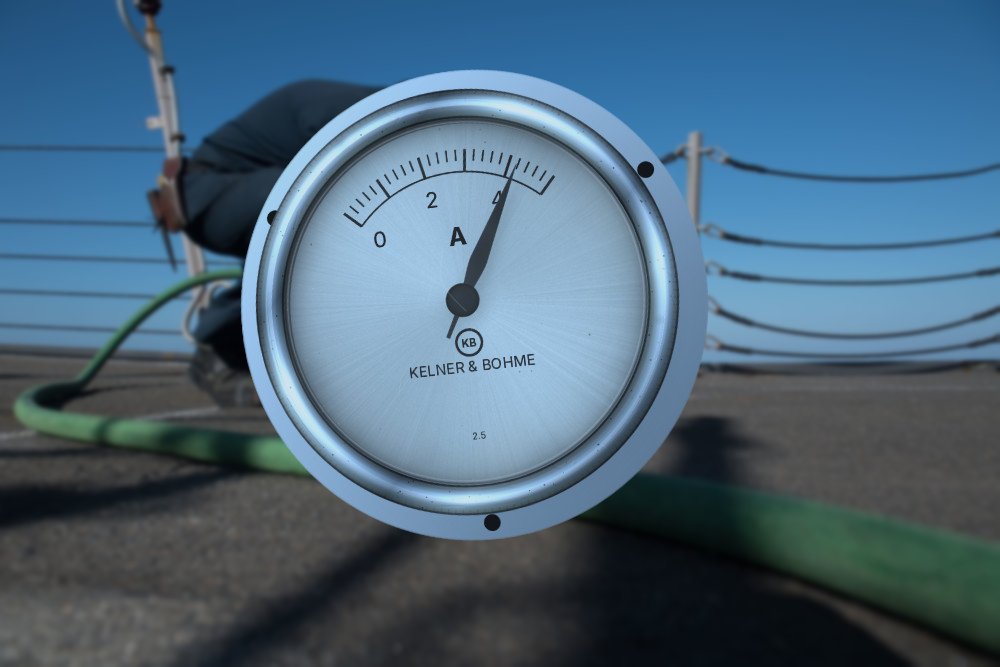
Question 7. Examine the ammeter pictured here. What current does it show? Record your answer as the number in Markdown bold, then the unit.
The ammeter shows **4.2** A
